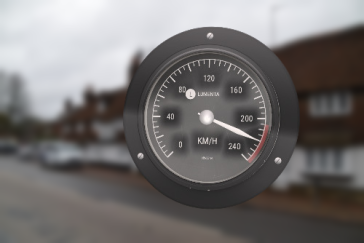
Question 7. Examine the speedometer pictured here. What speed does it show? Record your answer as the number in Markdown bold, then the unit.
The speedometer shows **220** km/h
